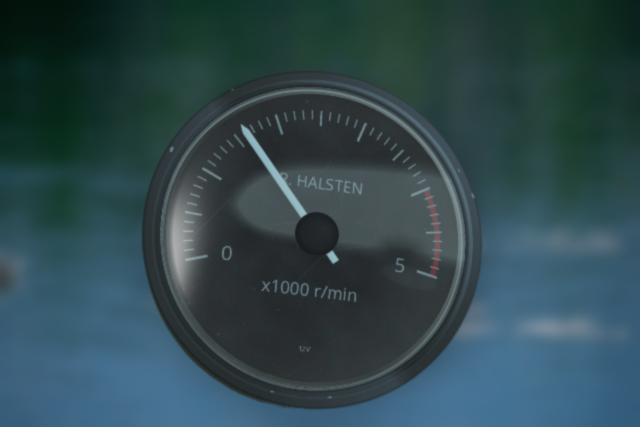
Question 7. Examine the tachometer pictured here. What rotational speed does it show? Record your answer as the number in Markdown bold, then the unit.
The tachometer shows **1600** rpm
